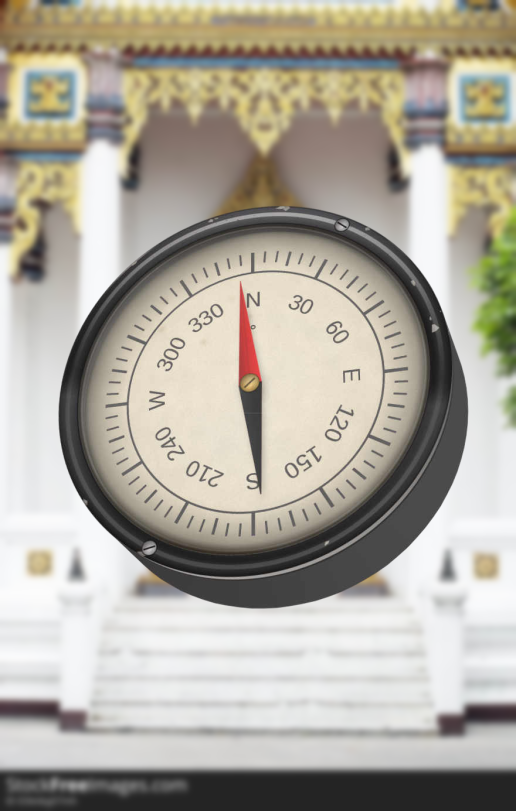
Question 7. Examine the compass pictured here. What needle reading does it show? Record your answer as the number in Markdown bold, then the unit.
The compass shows **355** °
